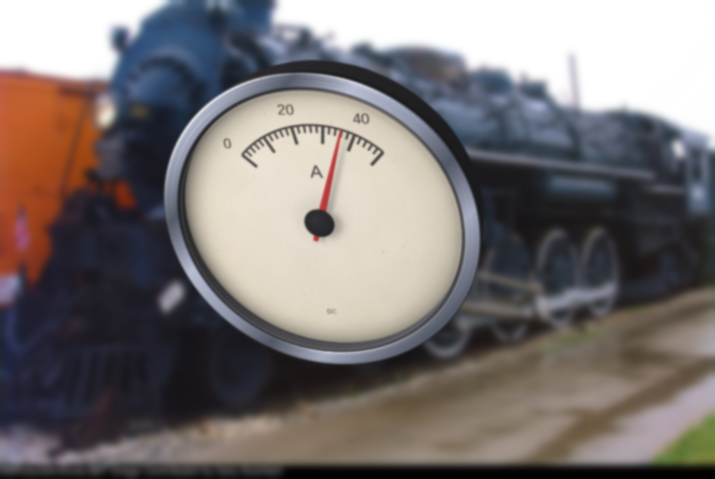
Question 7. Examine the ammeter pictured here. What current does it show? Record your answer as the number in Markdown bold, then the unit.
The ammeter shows **36** A
